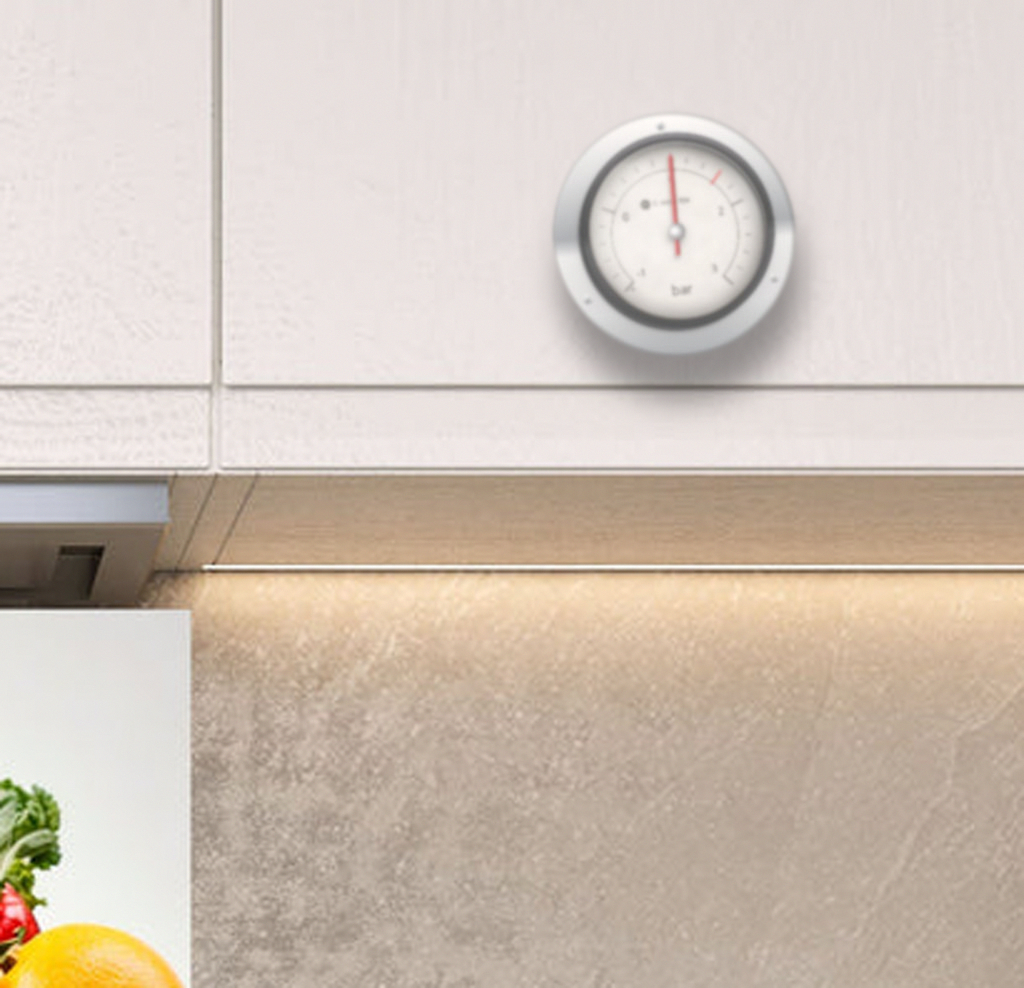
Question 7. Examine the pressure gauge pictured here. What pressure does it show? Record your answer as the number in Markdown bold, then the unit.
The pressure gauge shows **1** bar
